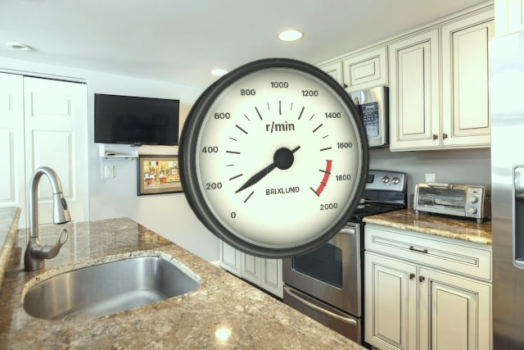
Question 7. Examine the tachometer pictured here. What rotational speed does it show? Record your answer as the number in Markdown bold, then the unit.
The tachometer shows **100** rpm
